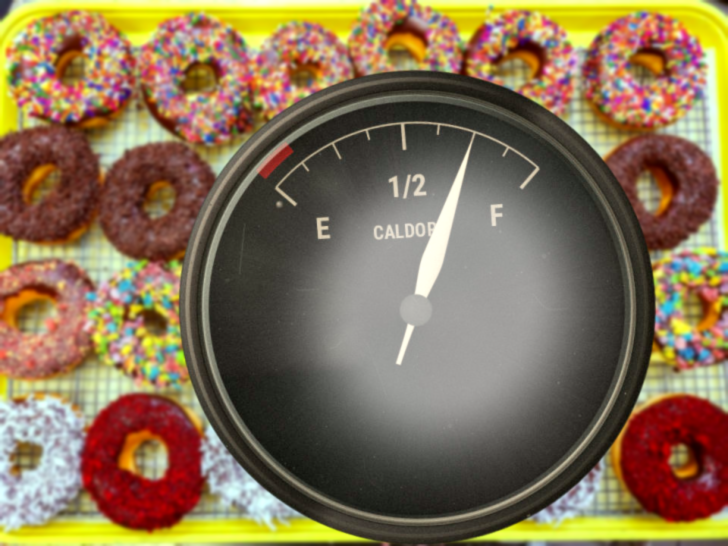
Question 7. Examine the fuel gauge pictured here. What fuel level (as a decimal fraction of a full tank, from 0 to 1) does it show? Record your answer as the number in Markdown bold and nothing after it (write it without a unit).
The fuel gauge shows **0.75**
